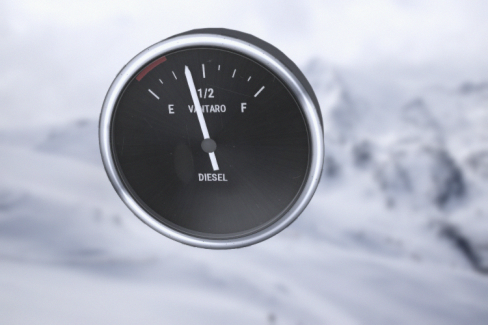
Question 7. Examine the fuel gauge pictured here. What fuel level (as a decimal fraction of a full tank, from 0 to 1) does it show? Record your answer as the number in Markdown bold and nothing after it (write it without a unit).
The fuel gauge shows **0.375**
